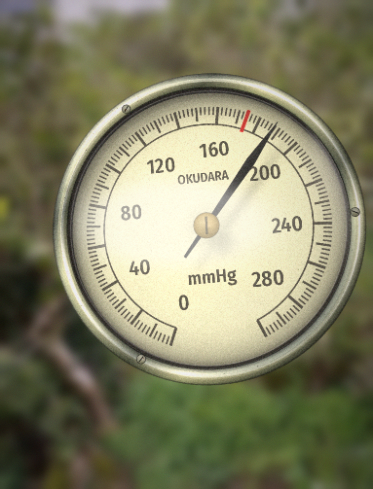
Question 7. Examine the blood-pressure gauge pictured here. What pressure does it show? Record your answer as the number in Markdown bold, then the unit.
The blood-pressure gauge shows **188** mmHg
